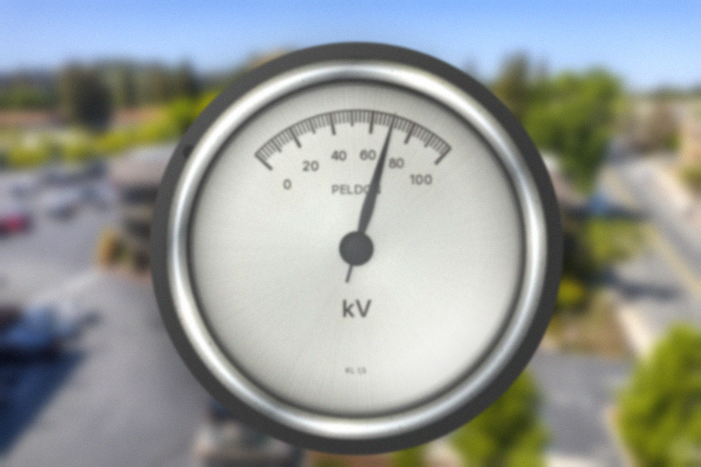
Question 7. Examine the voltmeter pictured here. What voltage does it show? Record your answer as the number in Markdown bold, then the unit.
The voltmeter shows **70** kV
